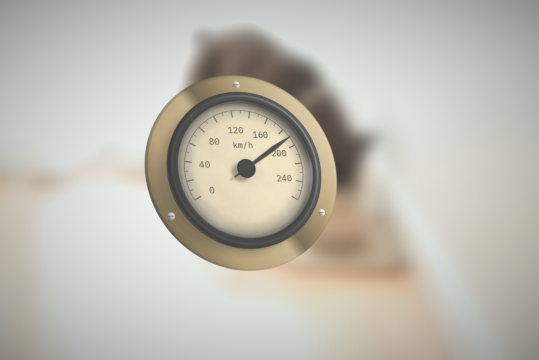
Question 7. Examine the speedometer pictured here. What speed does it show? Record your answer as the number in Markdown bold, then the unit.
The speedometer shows **190** km/h
